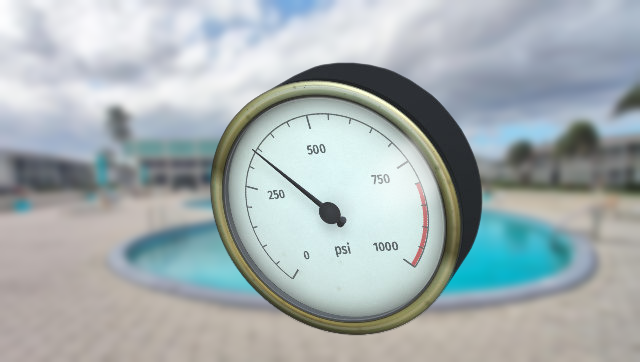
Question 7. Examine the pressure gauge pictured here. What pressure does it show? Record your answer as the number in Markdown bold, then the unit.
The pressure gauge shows **350** psi
